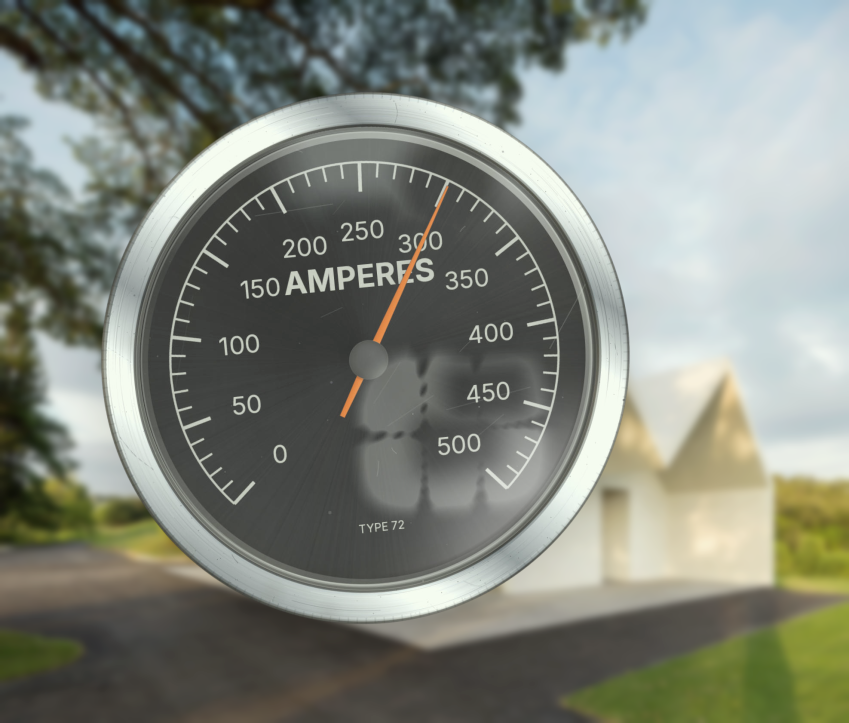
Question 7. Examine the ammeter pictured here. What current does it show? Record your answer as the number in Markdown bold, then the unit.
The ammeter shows **300** A
